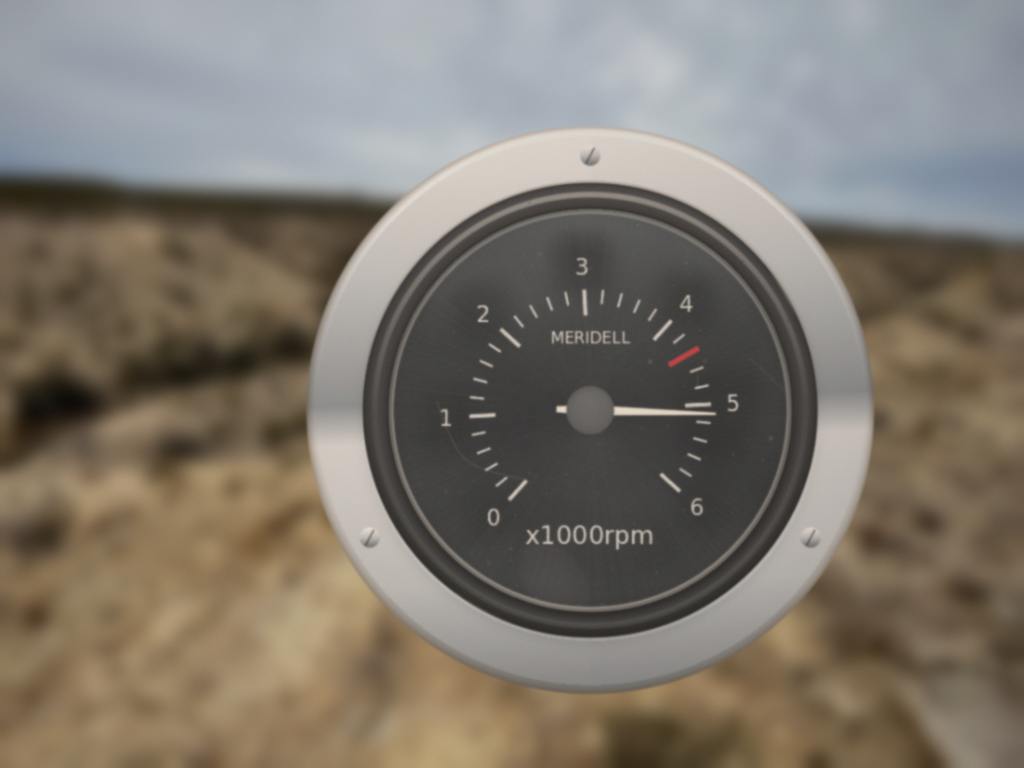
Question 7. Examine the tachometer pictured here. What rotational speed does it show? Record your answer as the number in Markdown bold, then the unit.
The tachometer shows **5100** rpm
